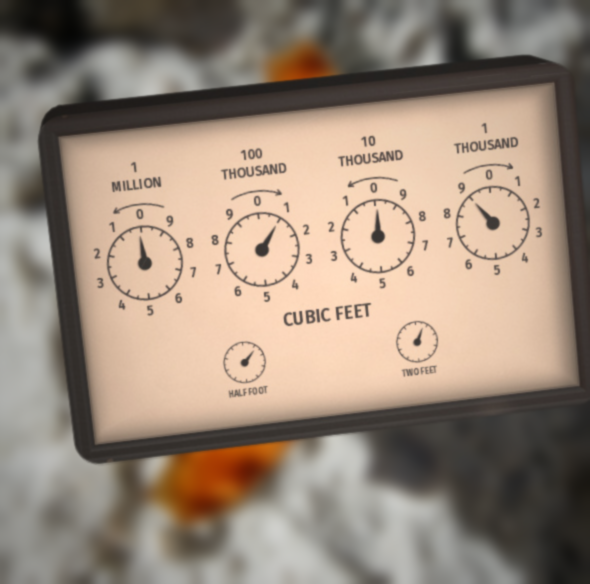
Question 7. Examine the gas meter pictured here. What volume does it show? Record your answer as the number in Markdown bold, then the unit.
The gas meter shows **9900** ft³
